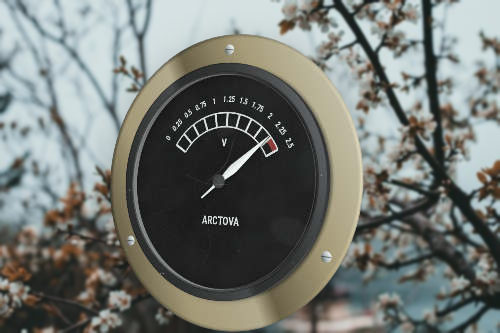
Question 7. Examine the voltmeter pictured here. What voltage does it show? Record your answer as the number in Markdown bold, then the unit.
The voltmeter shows **2.25** V
